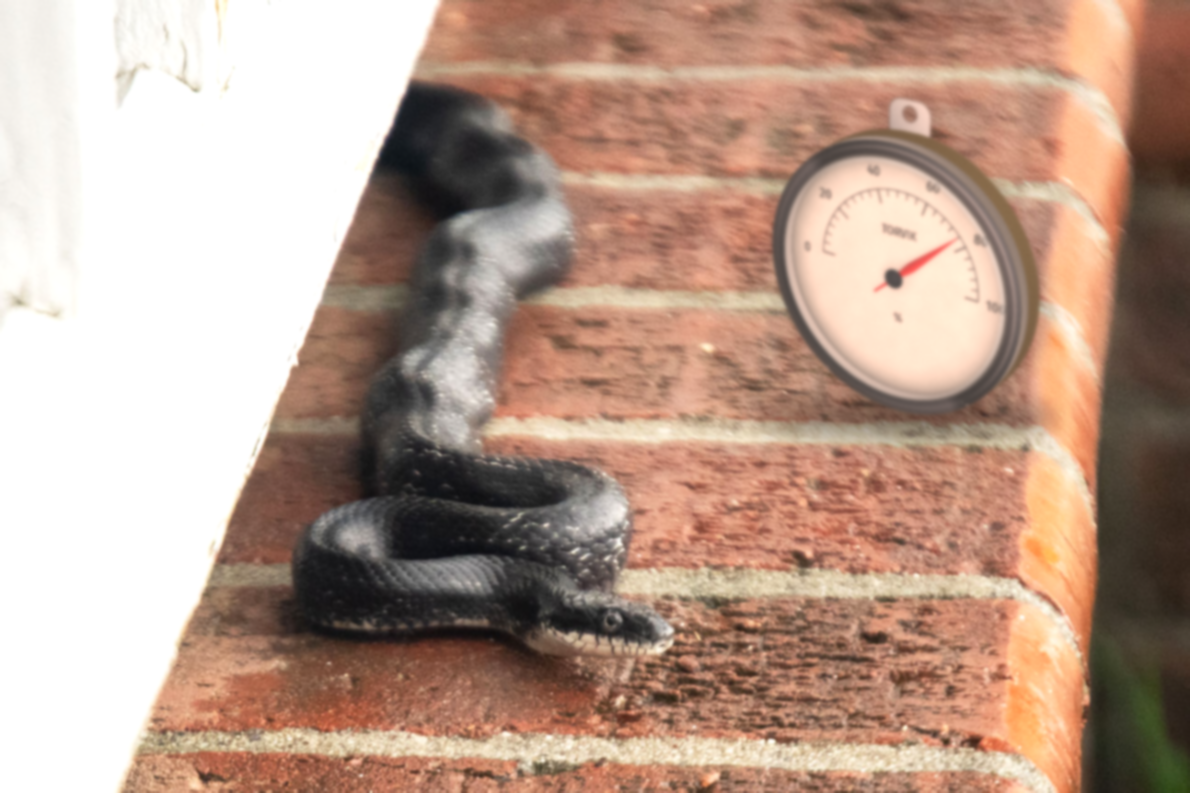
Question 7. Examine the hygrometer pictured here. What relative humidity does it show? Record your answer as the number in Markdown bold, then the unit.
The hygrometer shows **76** %
